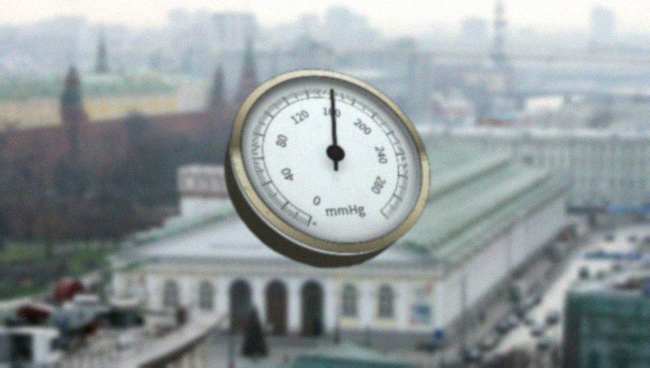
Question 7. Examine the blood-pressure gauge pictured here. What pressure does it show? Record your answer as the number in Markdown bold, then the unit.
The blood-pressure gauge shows **160** mmHg
